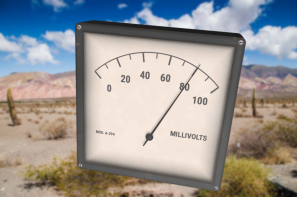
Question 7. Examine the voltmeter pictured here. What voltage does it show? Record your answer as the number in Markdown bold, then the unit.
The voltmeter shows **80** mV
